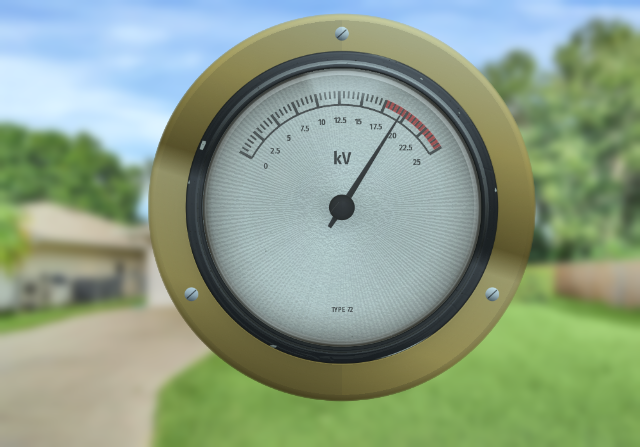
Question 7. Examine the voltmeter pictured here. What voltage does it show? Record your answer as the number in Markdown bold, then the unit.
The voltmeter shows **19.5** kV
